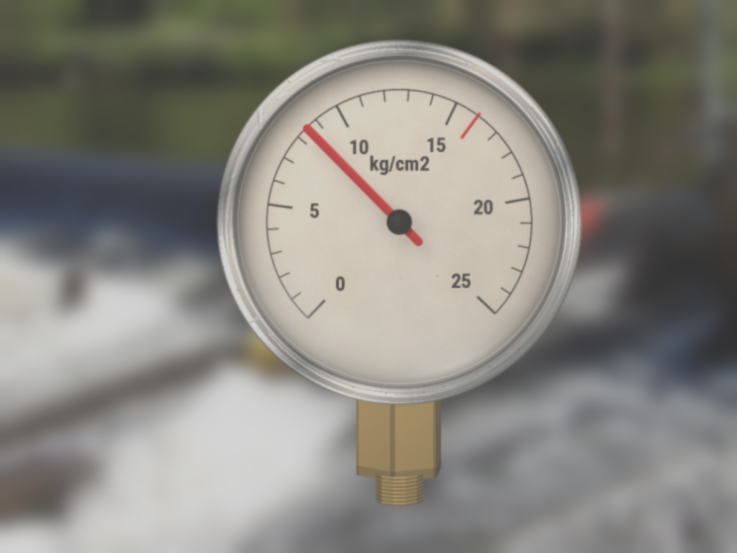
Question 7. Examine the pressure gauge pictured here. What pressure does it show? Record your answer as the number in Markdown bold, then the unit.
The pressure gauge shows **8.5** kg/cm²
